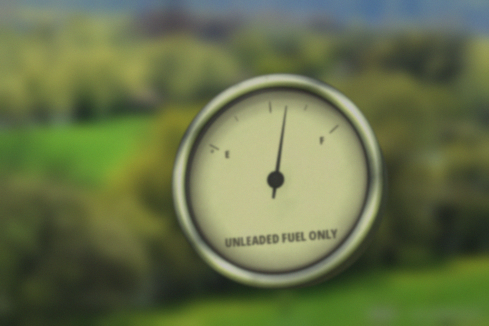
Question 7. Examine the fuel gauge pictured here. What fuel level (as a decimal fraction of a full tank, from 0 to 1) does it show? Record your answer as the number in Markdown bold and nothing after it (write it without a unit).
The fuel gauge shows **0.625**
